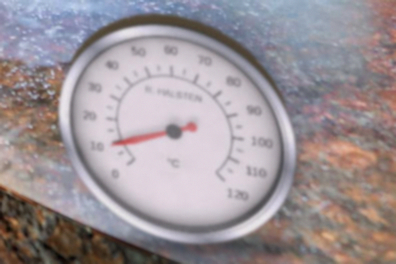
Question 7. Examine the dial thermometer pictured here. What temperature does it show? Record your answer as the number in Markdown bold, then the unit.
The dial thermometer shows **10** °C
